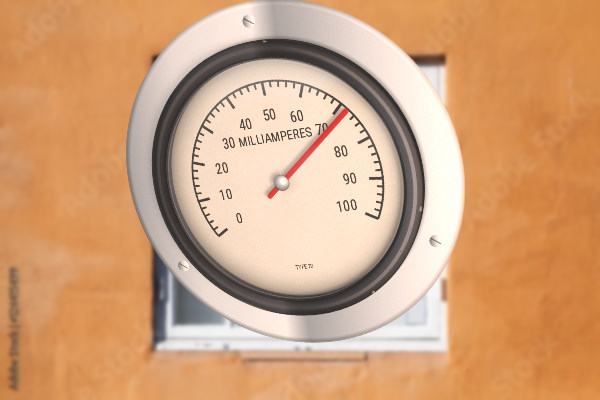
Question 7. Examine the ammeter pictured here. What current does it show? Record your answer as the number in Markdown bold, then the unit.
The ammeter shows **72** mA
